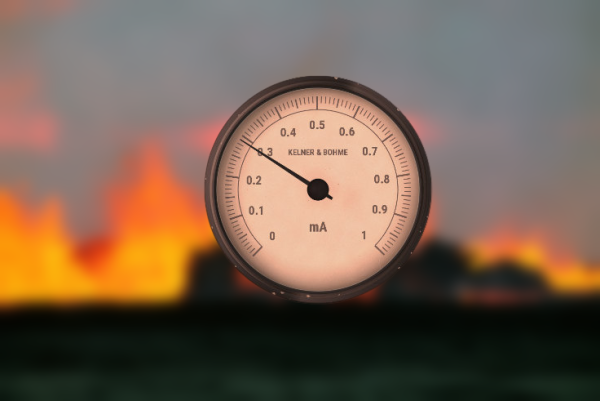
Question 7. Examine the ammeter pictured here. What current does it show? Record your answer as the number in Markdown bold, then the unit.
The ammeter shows **0.29** mA
